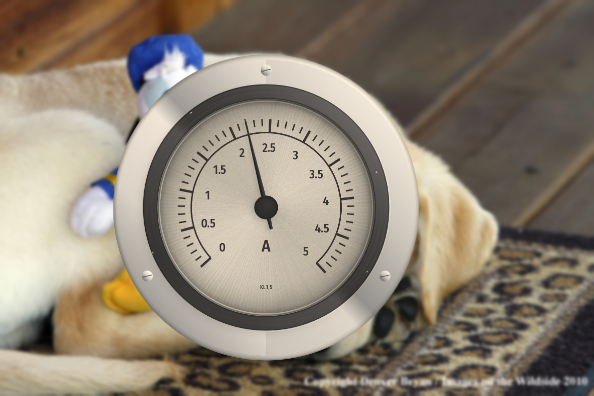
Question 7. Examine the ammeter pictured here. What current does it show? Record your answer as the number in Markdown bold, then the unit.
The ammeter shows **2.2** A
